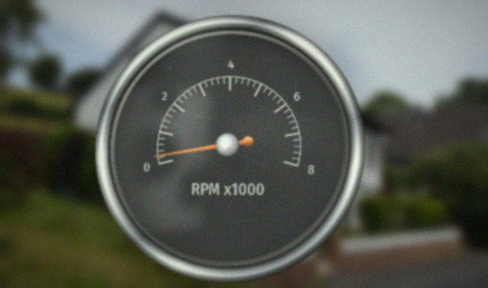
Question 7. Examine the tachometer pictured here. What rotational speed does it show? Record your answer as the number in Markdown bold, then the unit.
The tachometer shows **200** rpm
